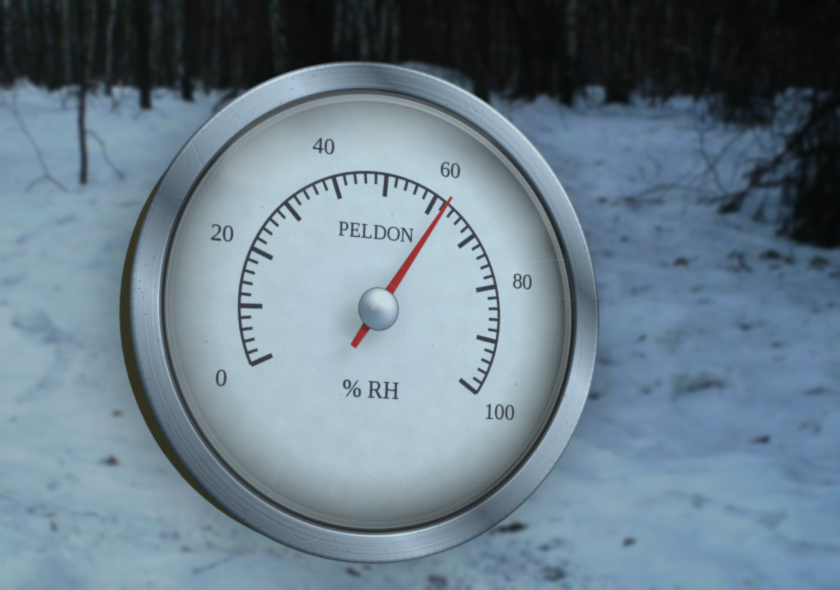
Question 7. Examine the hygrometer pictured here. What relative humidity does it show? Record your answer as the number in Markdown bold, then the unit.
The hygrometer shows **62** %
